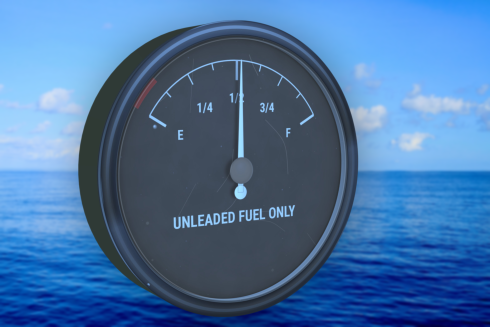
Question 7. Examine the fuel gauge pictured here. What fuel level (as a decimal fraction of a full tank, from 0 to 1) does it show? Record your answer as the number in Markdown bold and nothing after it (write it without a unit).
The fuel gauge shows **0.5**
